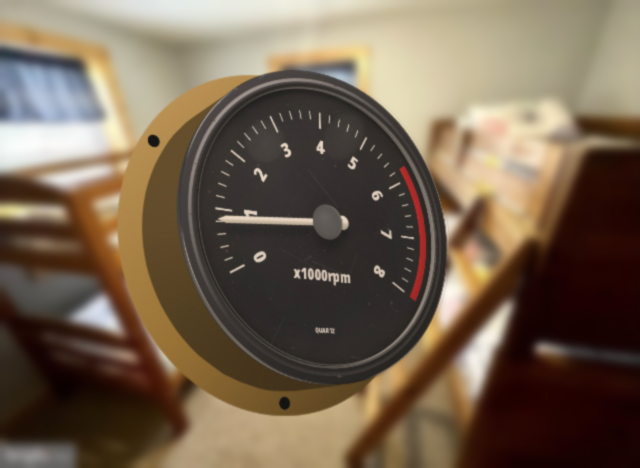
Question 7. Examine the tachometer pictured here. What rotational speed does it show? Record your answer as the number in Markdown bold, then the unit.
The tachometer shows **800** rpm
